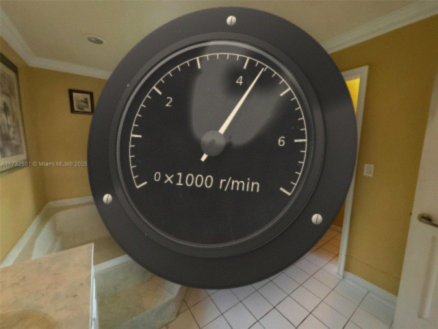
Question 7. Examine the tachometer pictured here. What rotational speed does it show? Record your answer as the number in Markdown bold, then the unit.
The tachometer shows **4400** rpm
